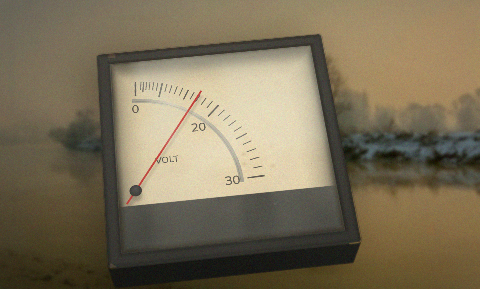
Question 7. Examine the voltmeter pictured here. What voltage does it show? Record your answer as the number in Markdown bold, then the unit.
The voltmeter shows **17** V
